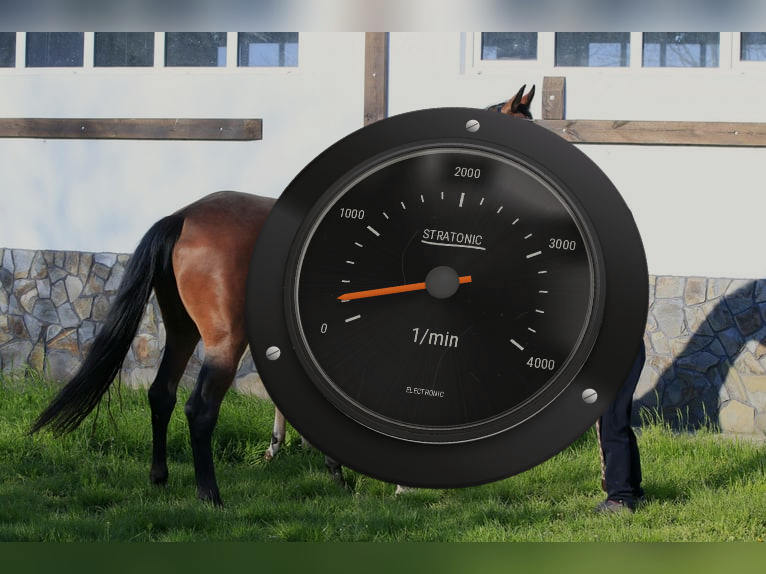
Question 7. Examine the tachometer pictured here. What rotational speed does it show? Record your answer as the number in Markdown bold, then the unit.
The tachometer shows **200** rpm
